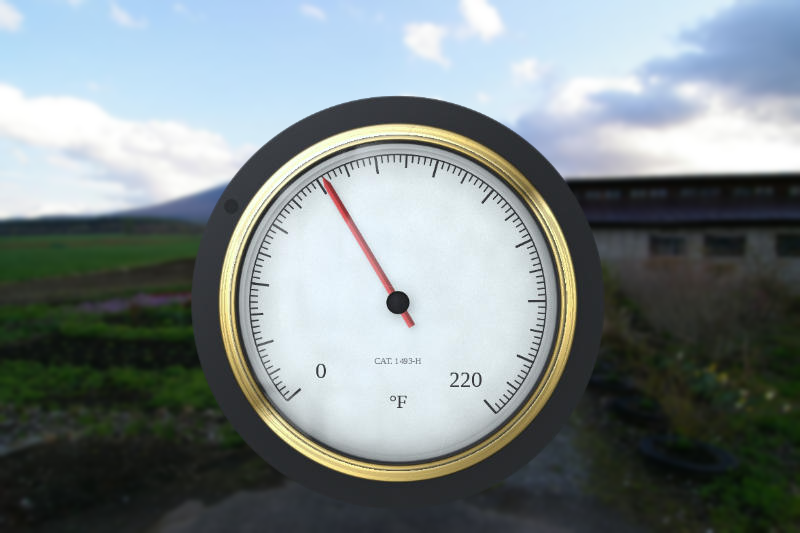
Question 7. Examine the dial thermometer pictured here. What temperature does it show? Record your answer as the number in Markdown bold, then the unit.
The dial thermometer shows **82** °F
